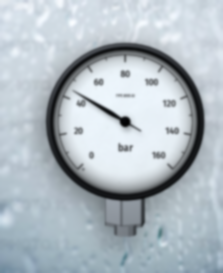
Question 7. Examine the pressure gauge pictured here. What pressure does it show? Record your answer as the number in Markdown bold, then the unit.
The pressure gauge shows **45** bar
